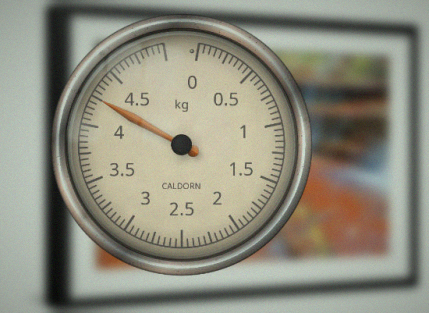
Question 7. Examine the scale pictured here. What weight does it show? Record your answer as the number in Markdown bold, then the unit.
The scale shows **4.25** kg
